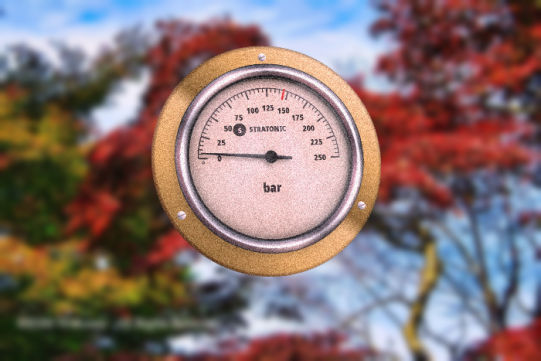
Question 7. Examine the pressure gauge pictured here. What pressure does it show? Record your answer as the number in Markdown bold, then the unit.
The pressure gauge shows **5** bar
